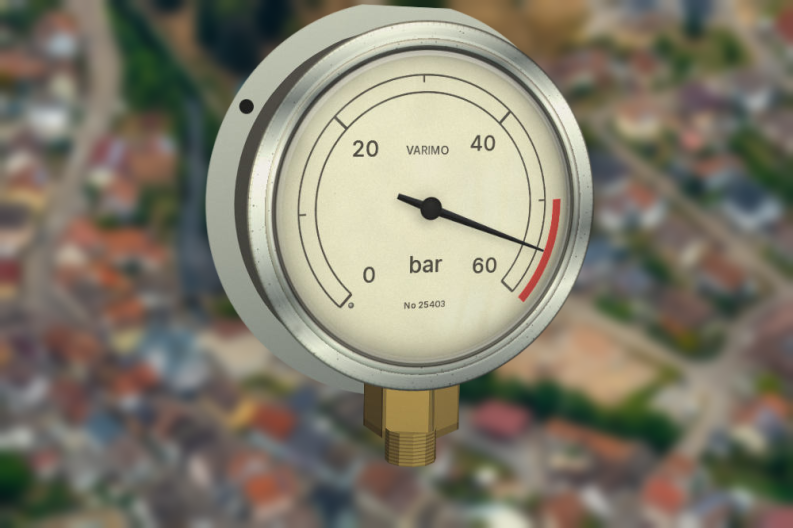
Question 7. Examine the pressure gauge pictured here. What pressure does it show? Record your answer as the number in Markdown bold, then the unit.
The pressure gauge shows **55** bar
